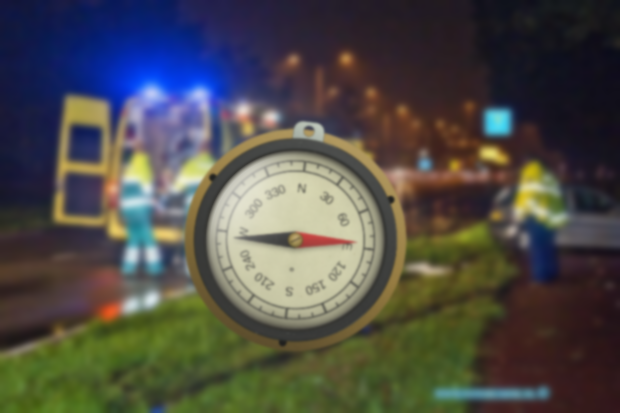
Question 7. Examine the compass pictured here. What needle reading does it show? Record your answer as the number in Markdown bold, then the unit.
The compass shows **85** °
